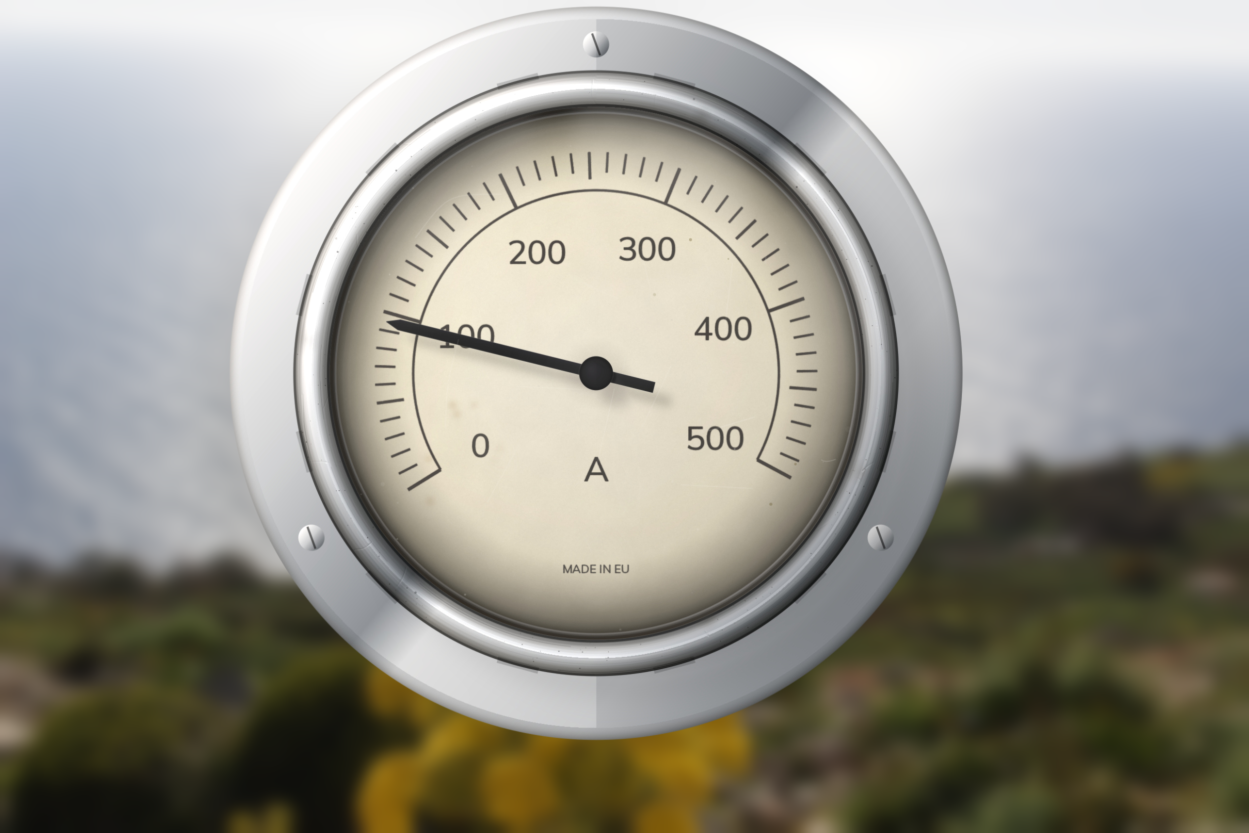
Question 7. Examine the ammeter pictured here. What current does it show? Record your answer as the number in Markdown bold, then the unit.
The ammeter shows **95** A
